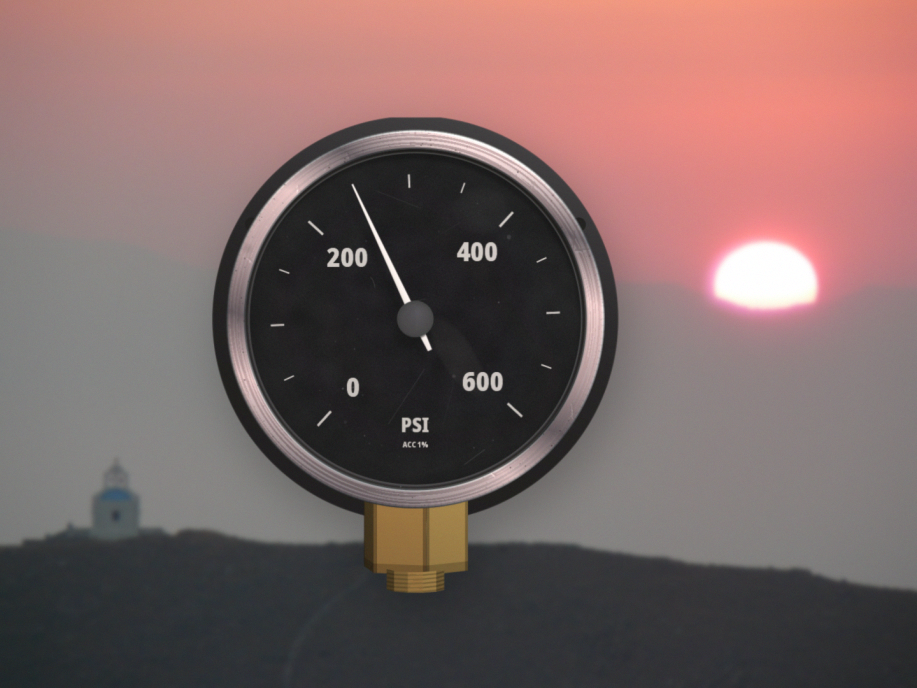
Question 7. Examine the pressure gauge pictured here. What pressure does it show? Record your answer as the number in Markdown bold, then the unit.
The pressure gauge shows **250** psi
